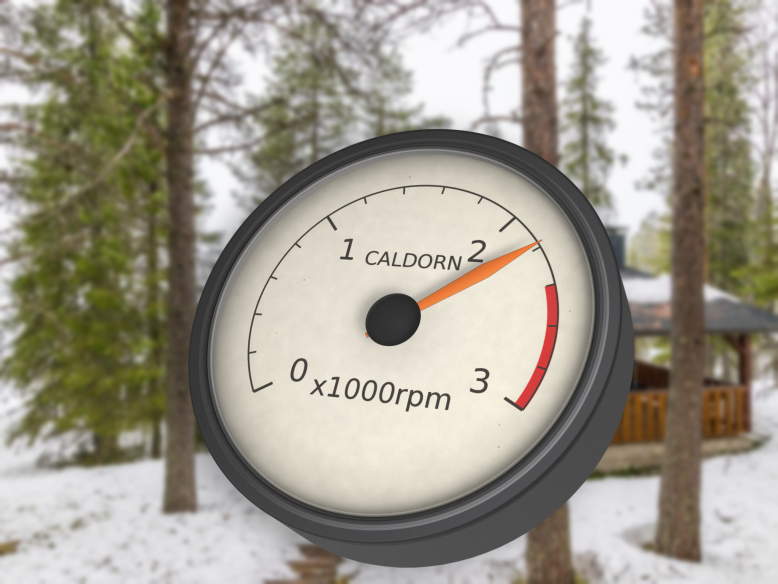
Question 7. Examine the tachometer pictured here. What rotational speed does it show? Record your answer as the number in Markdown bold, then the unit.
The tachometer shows **2200** rpm
